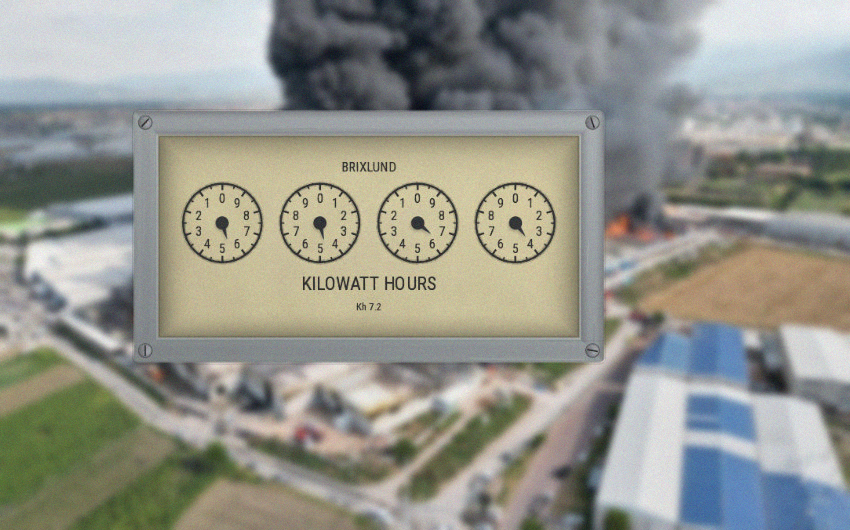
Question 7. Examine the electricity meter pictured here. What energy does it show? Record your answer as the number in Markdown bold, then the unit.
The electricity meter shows **5464** kWh
